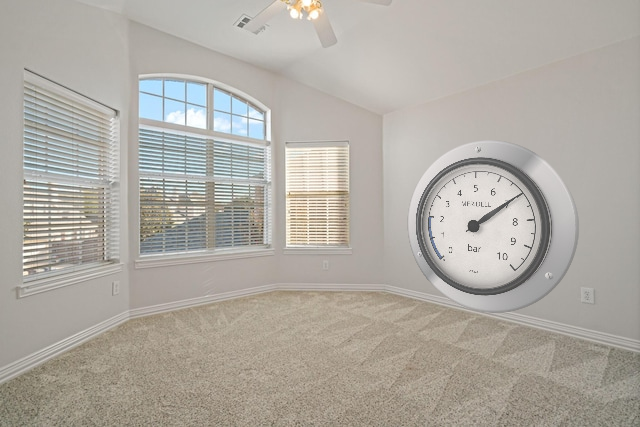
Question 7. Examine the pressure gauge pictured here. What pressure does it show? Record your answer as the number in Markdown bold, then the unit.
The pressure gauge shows **7** bar
